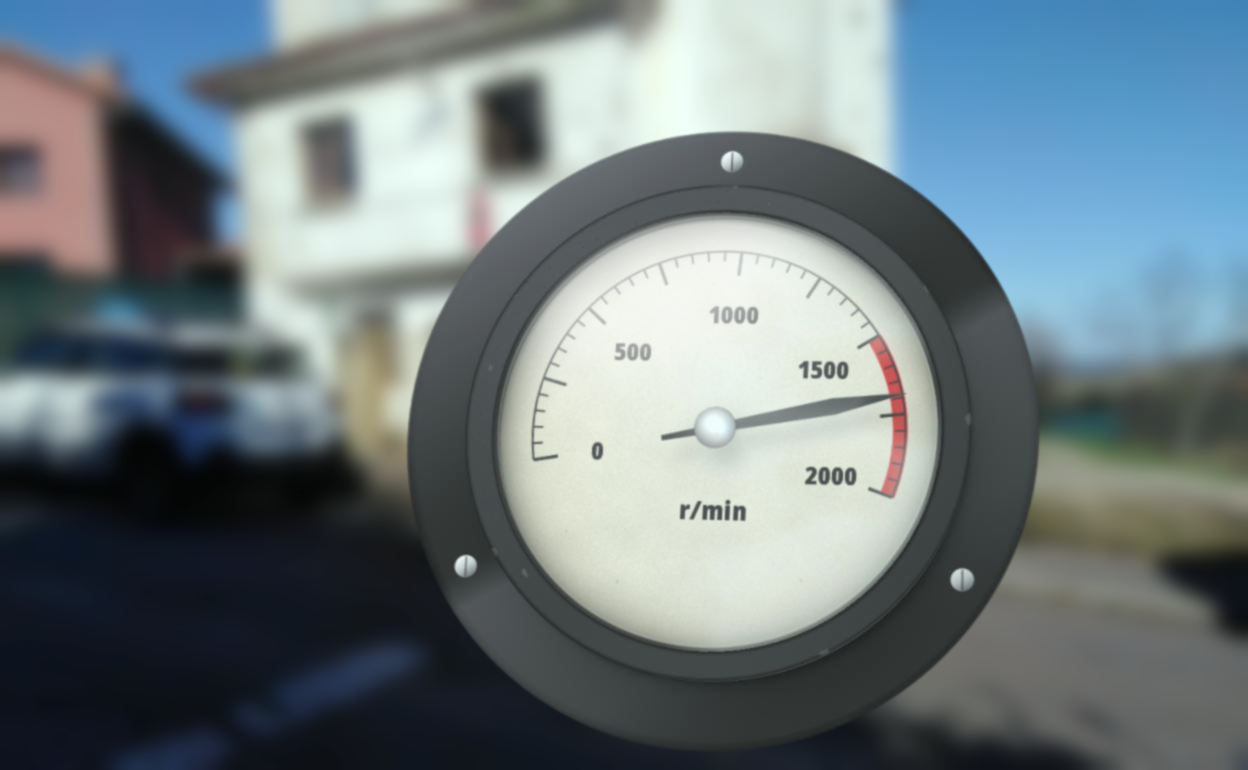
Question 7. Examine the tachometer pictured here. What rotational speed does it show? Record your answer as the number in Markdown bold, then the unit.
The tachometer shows **1700** rpm
